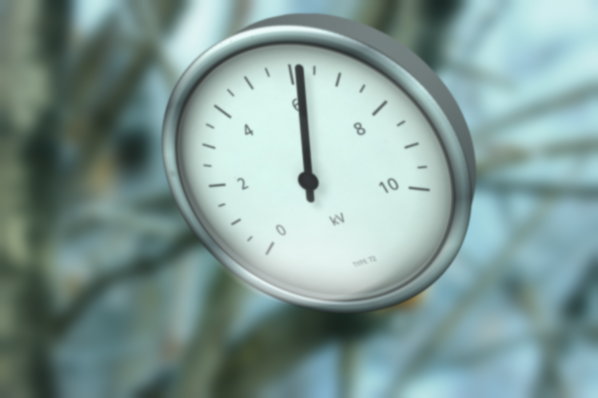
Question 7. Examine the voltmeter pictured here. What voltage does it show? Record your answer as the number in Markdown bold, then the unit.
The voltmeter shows **6.25** kV
